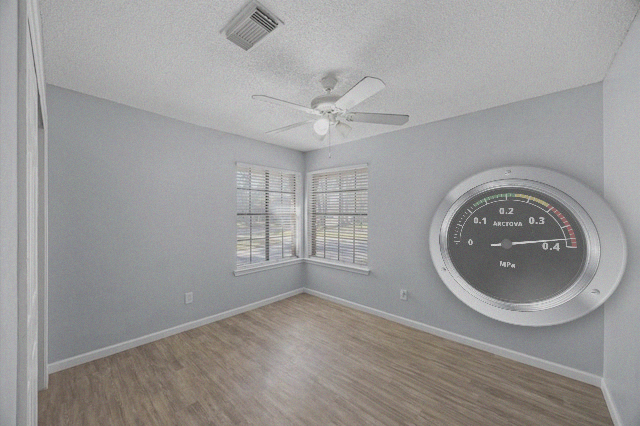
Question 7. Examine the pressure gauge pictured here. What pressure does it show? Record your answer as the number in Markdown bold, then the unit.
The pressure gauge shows **0.38** MPa
